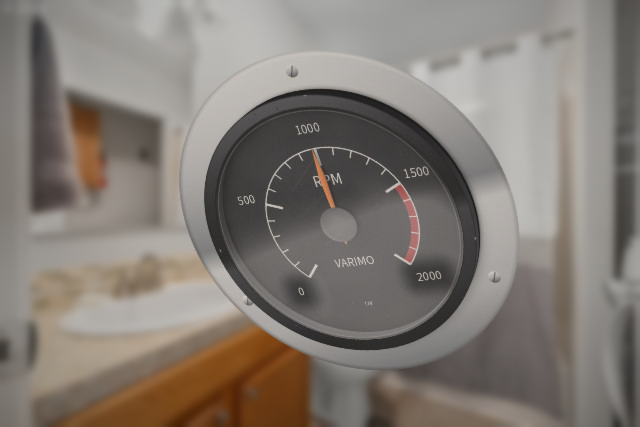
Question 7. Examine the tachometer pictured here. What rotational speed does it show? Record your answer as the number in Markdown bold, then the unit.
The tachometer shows **1000** rpm
